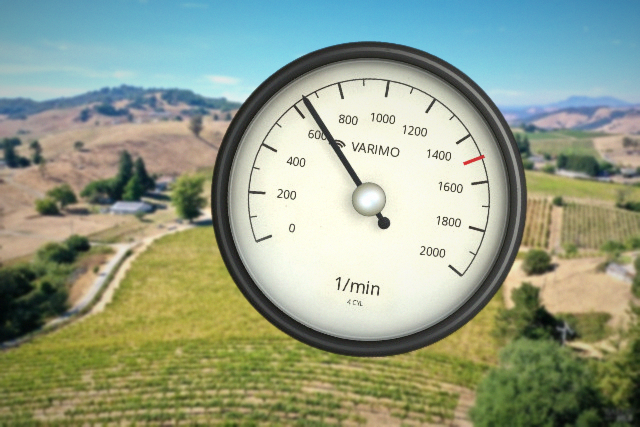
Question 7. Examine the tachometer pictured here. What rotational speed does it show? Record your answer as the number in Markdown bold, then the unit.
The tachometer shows **650** rpm
